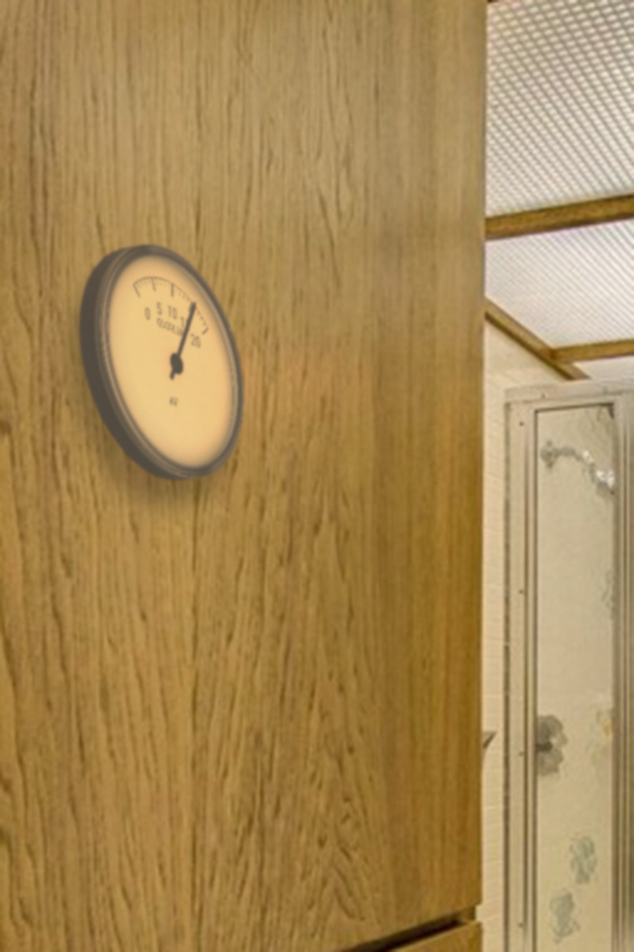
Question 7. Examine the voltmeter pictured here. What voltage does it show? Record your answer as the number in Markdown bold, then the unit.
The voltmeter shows **15** kV
